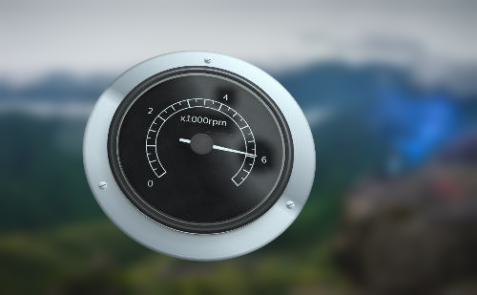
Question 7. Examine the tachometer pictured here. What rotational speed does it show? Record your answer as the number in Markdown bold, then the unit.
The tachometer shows **6000** rpm
